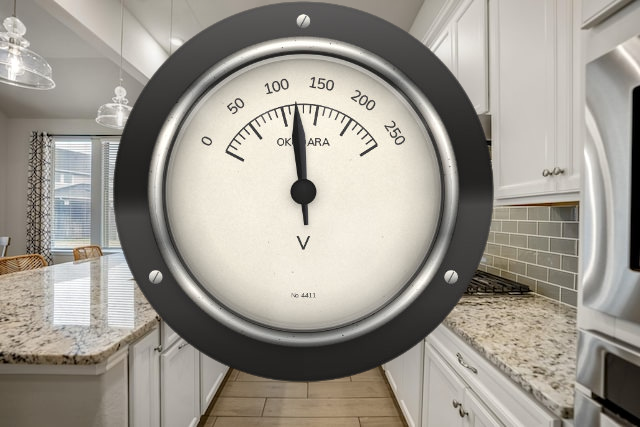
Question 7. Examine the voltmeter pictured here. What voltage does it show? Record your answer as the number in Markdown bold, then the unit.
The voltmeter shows **120** V
